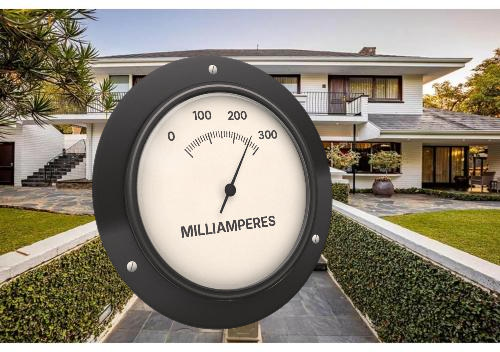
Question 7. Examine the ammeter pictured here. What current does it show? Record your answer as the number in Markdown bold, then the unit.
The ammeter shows **250** mA
